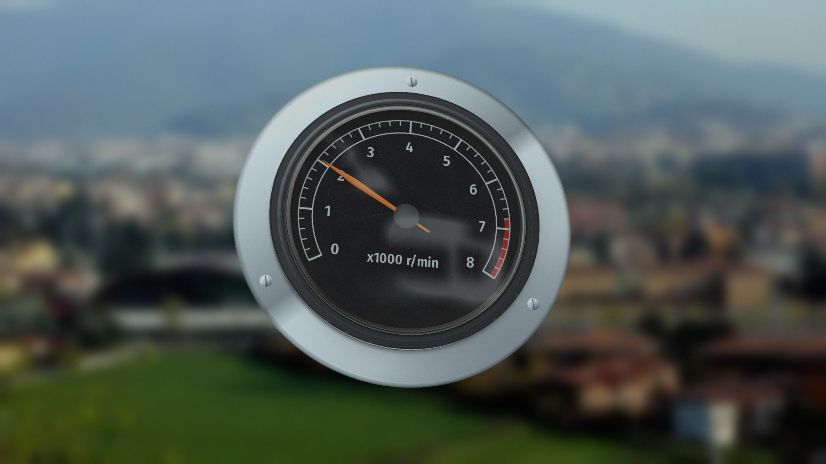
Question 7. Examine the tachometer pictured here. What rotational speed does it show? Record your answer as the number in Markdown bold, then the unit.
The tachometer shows **2000** rpm
